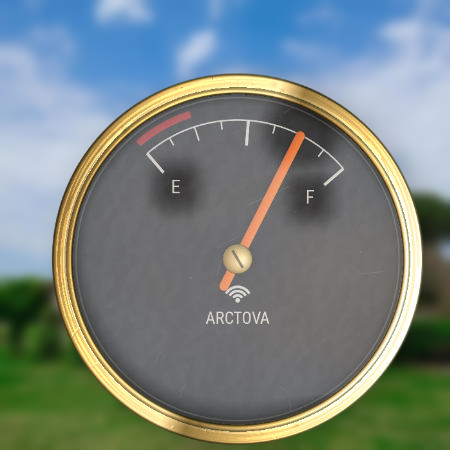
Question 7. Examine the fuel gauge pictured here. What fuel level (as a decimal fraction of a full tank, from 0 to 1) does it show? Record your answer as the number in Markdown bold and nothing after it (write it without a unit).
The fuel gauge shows **0.75**
